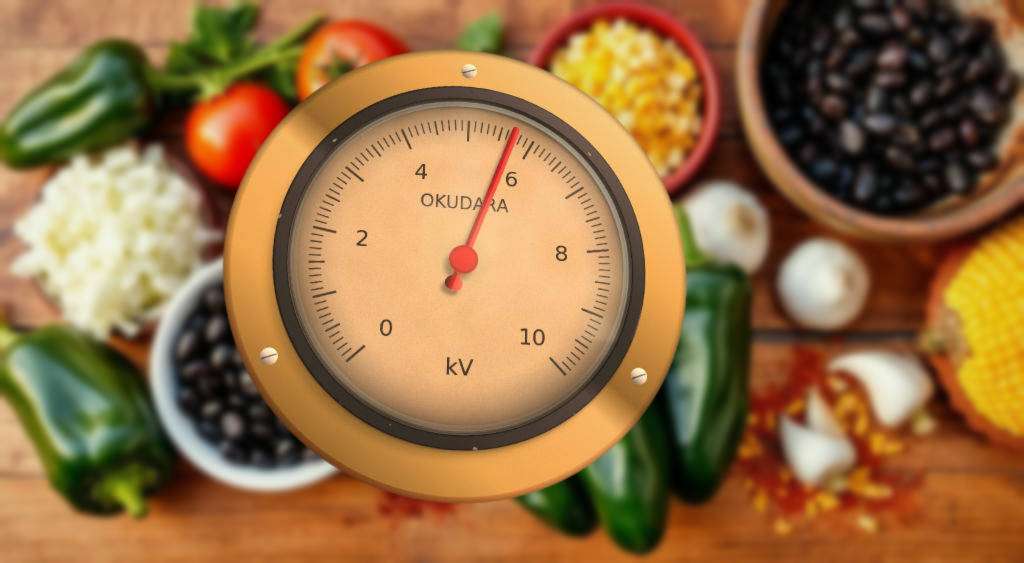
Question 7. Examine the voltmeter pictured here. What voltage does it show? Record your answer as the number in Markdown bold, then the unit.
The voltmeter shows **5.7** kV
